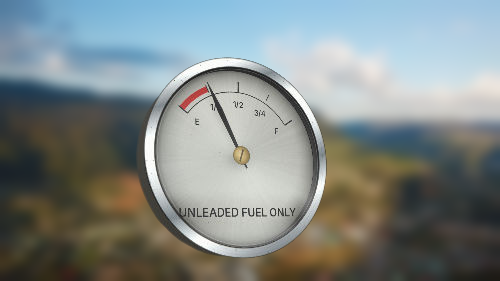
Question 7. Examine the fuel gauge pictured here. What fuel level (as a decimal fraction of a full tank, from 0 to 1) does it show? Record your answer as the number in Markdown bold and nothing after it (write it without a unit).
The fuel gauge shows **0.25**
